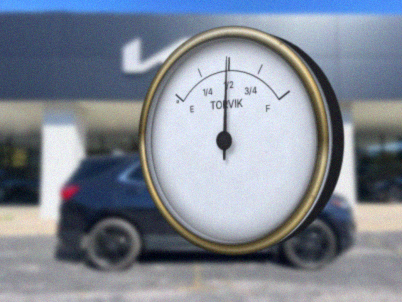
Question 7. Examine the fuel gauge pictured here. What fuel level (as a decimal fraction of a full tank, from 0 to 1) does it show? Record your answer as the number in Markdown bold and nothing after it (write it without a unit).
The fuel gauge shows **0.5**
